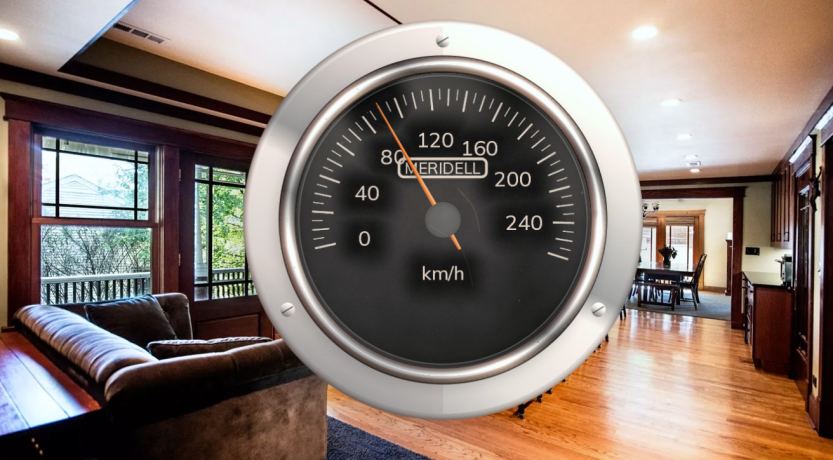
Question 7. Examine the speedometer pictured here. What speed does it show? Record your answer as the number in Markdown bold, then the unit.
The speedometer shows **90** km/h
